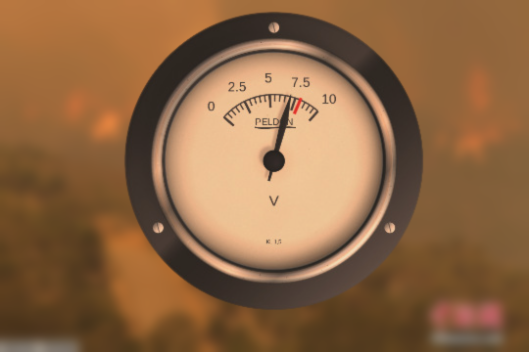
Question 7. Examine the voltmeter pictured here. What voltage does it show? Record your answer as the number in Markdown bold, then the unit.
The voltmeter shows **7** V
